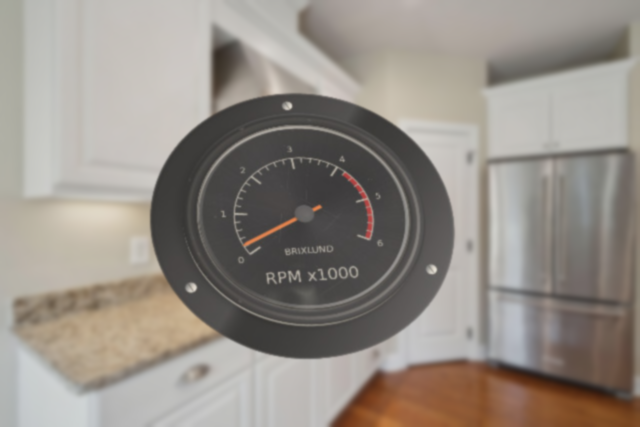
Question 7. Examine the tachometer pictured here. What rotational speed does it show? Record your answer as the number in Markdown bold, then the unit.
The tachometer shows **200** rpm
